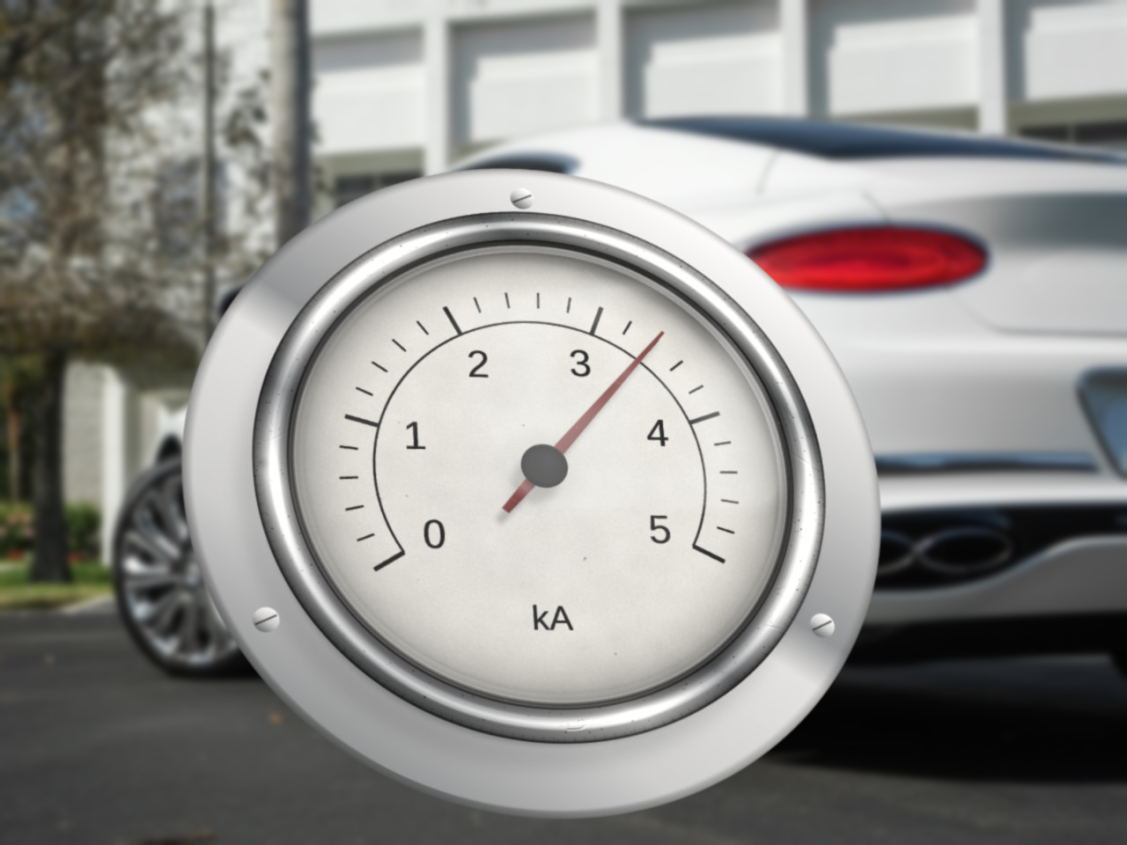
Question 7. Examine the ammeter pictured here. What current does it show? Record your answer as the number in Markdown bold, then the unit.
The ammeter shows **3.4** kA
